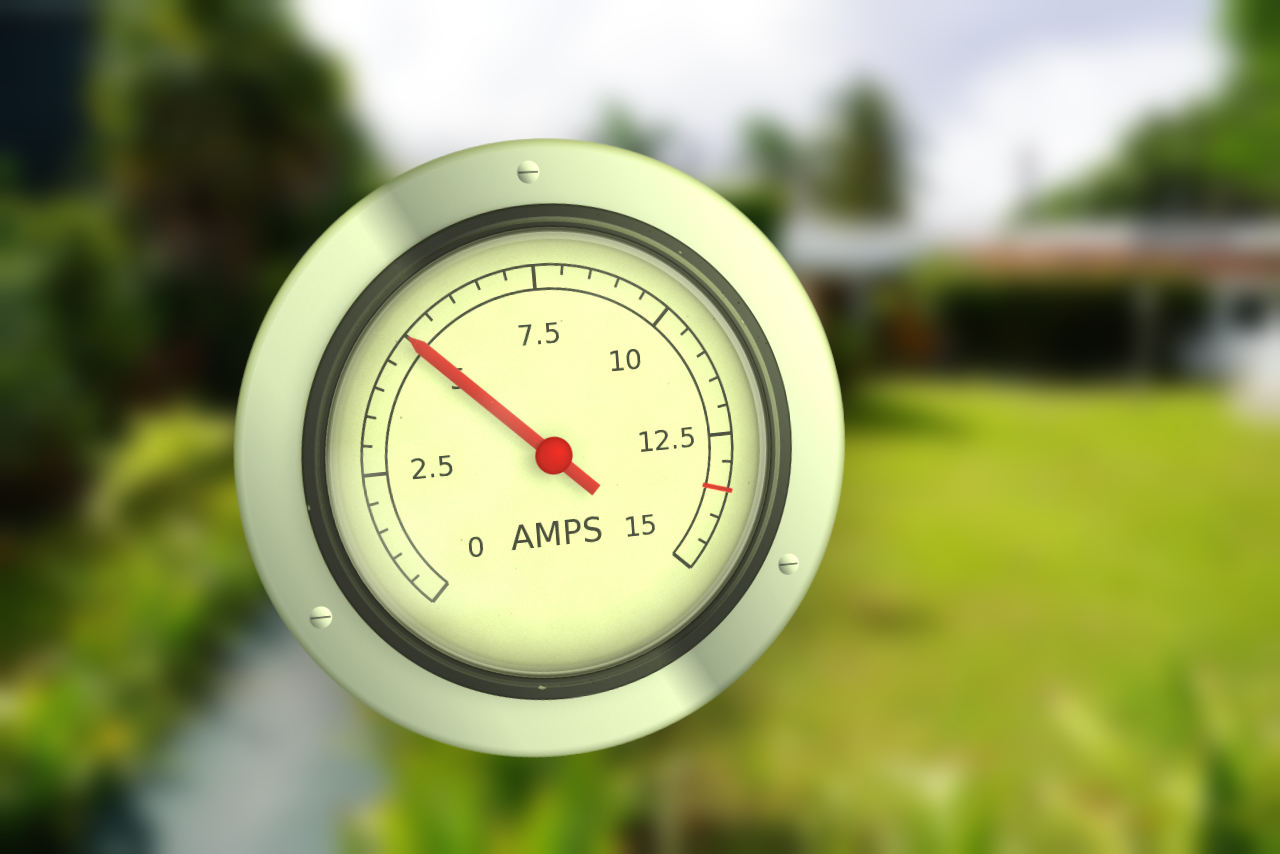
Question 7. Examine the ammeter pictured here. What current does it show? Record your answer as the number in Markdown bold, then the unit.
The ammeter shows **5** A
